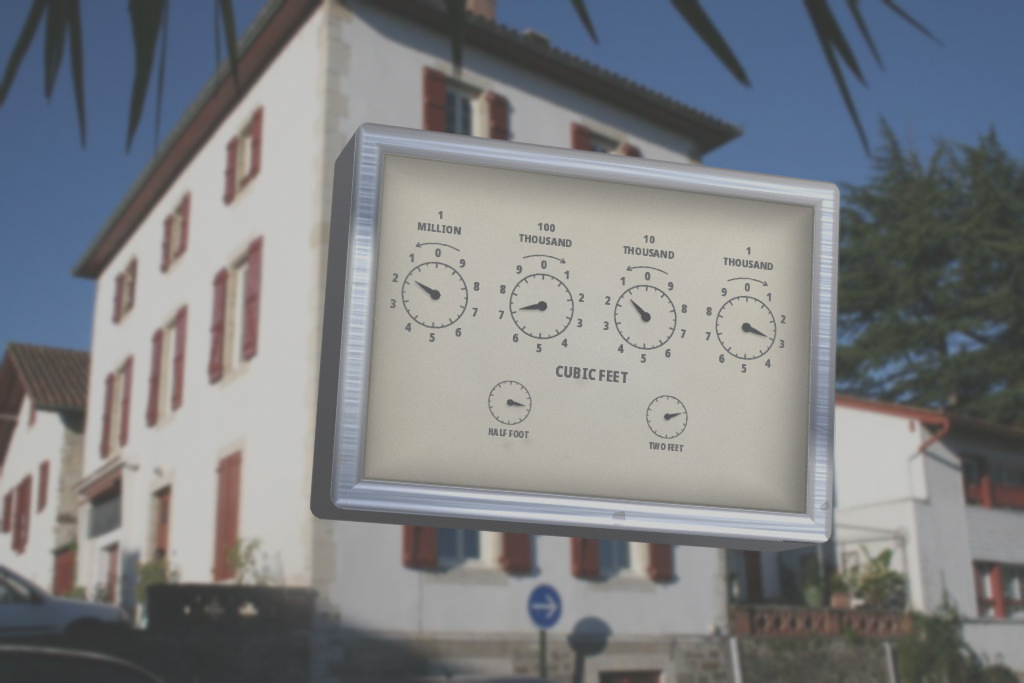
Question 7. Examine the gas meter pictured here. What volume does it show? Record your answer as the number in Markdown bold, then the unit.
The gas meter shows **171300** ft³
